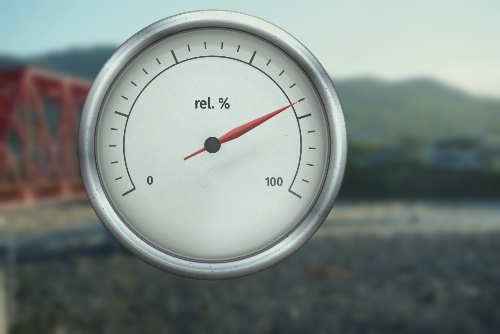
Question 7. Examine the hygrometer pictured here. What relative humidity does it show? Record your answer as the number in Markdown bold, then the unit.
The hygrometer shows **76** %
